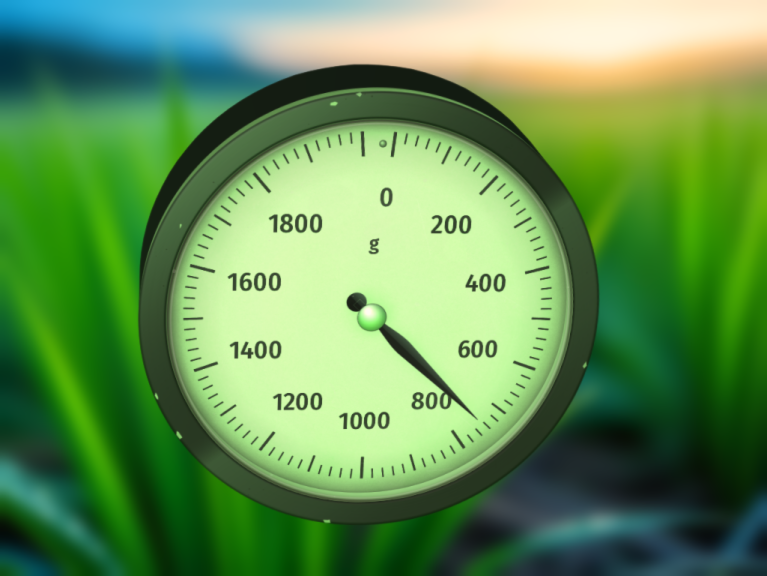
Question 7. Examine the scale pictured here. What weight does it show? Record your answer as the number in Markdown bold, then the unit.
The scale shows **740** g
